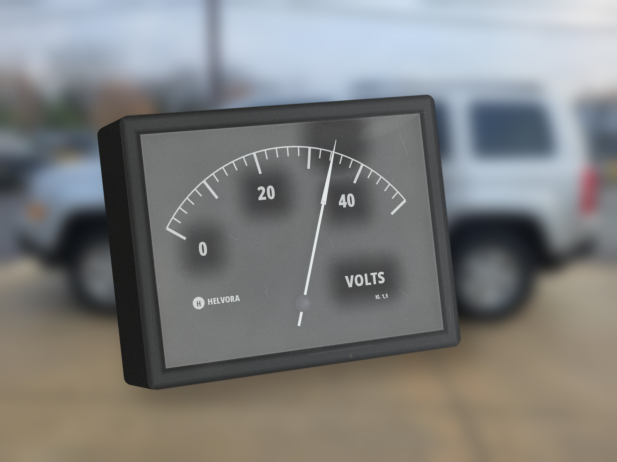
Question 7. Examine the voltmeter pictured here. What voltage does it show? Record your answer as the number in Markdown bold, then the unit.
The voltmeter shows **34** V
